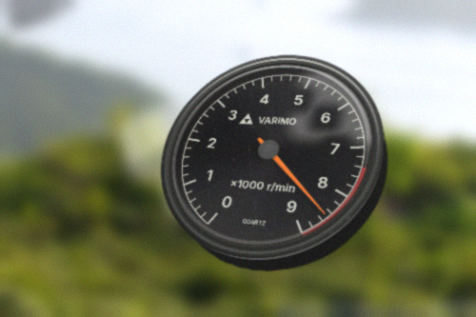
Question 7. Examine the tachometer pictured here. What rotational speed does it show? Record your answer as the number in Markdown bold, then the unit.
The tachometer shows **8500** rpm
